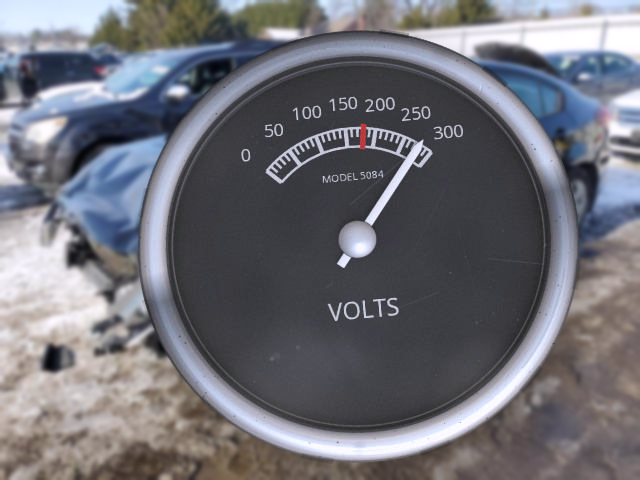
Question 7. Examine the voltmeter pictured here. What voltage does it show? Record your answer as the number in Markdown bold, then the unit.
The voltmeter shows **280** V
